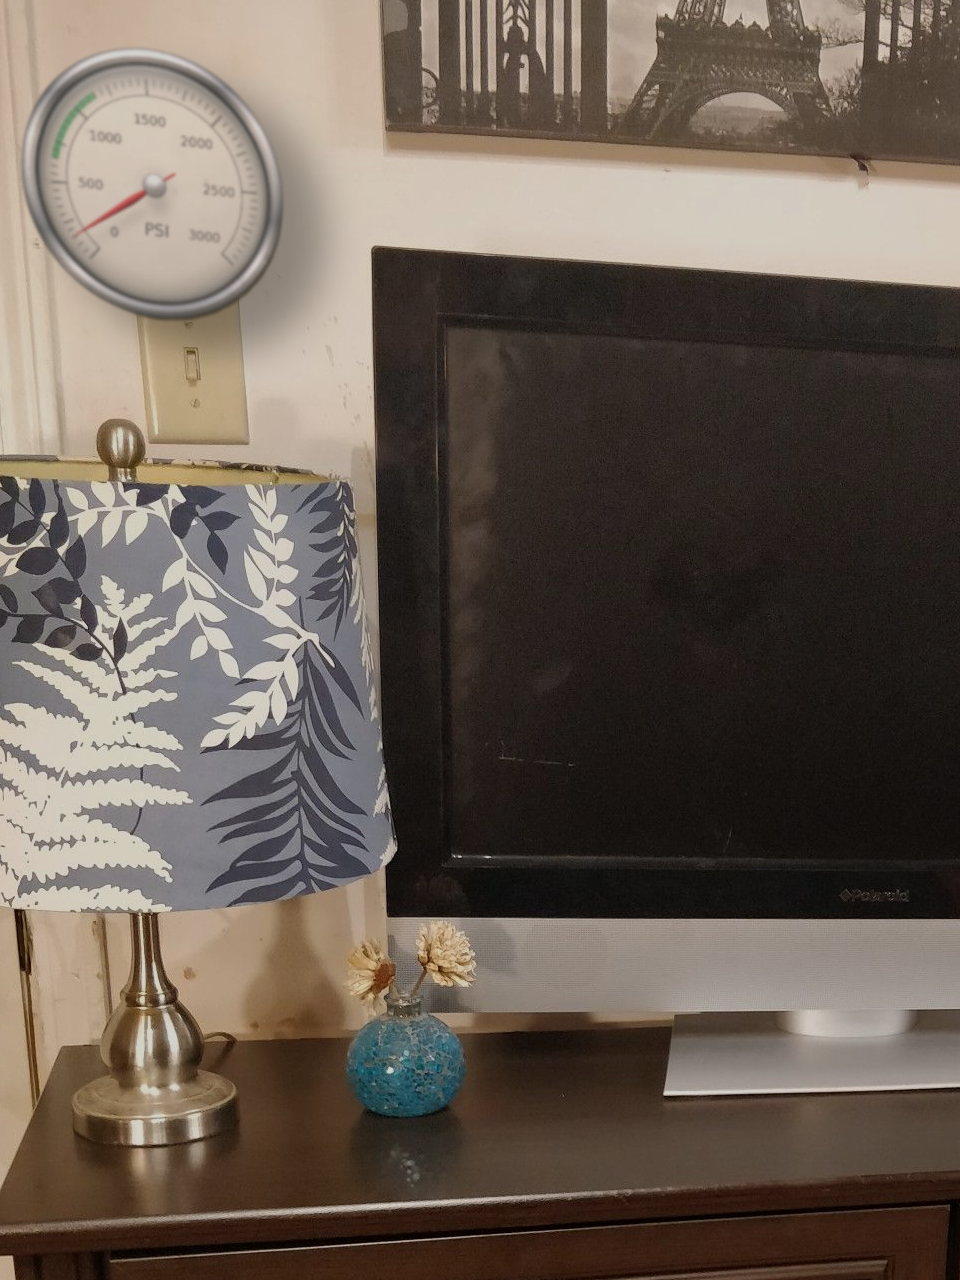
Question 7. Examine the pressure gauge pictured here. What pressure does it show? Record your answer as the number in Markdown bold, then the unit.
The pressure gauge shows **150** psi
